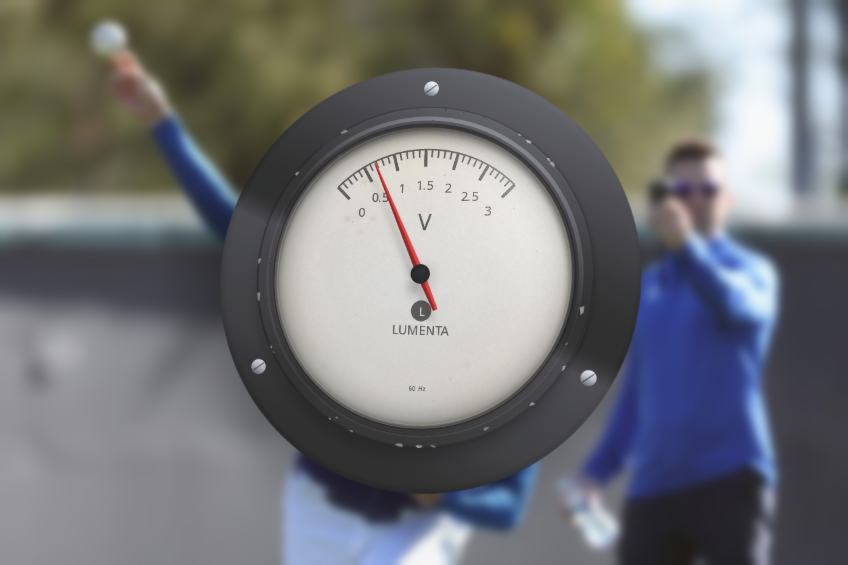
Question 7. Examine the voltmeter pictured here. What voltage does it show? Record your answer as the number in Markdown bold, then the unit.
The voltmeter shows **0.7** V
